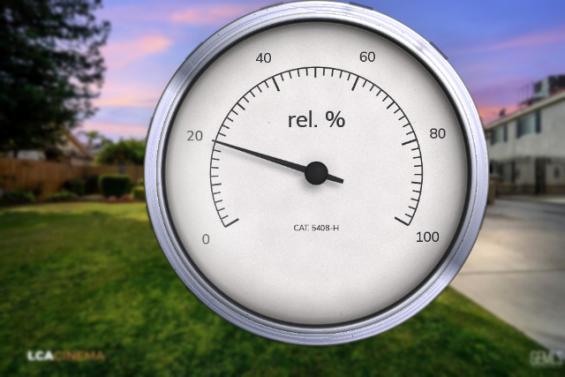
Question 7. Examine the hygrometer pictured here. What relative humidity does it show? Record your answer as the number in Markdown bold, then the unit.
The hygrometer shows **20** %
